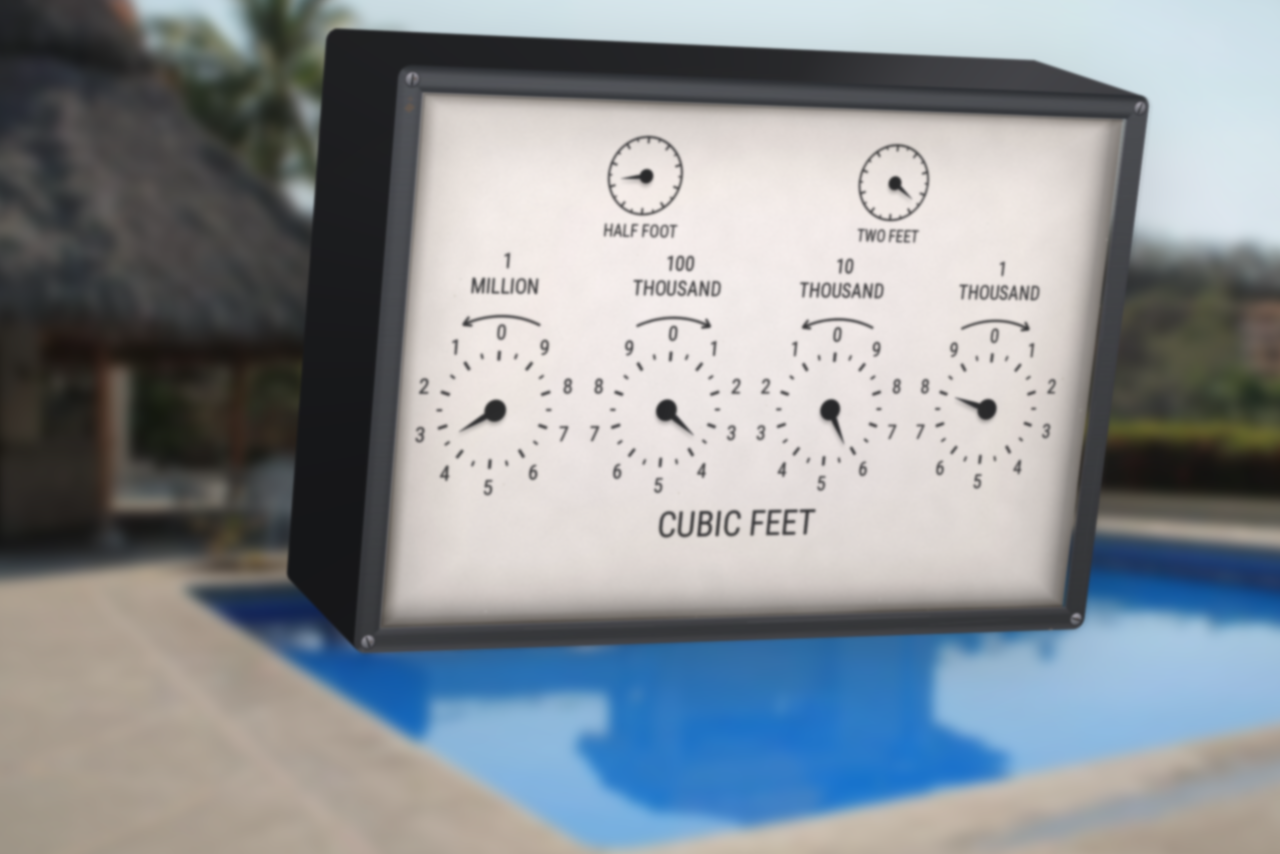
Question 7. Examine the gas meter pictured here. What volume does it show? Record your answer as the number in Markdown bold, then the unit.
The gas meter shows **335800** ft³
